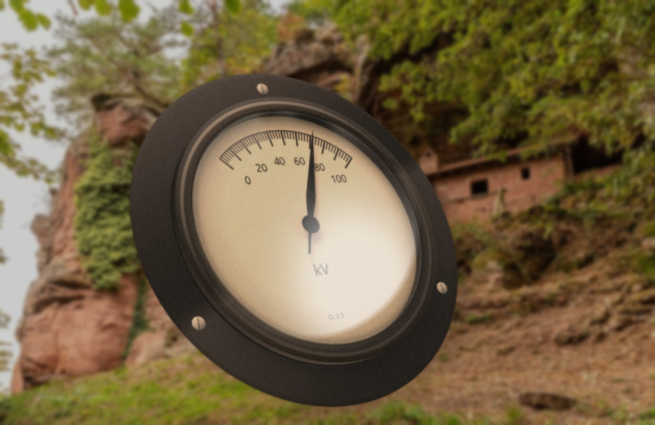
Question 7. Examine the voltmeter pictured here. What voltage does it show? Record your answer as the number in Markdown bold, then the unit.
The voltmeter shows **70** kV
